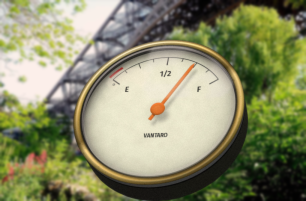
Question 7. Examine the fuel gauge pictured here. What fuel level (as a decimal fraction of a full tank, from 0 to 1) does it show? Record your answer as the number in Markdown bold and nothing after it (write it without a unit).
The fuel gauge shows **0.75**
